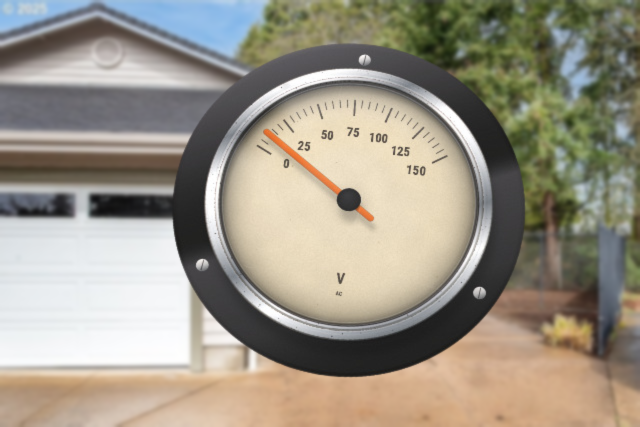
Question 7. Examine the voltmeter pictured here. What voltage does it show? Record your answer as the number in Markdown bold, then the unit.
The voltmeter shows **10** V
